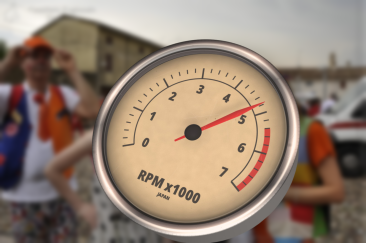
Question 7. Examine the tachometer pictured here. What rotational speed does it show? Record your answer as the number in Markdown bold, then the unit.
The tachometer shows **4800** rpm
